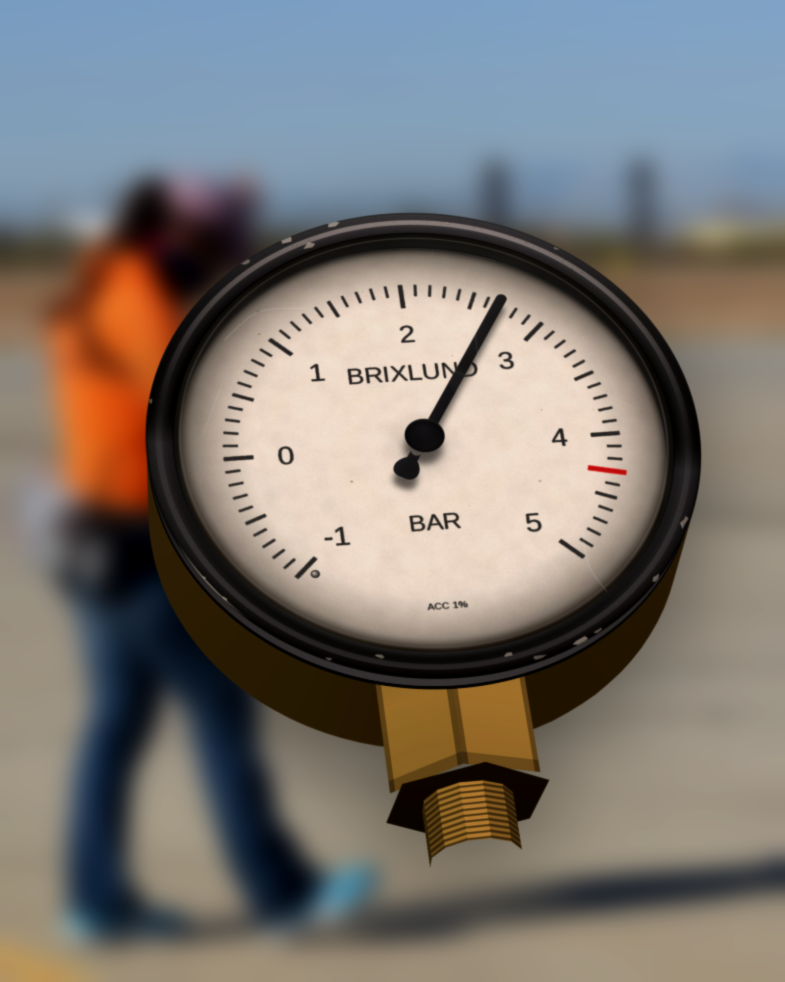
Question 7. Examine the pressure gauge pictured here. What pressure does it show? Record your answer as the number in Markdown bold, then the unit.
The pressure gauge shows **2.7** bar
